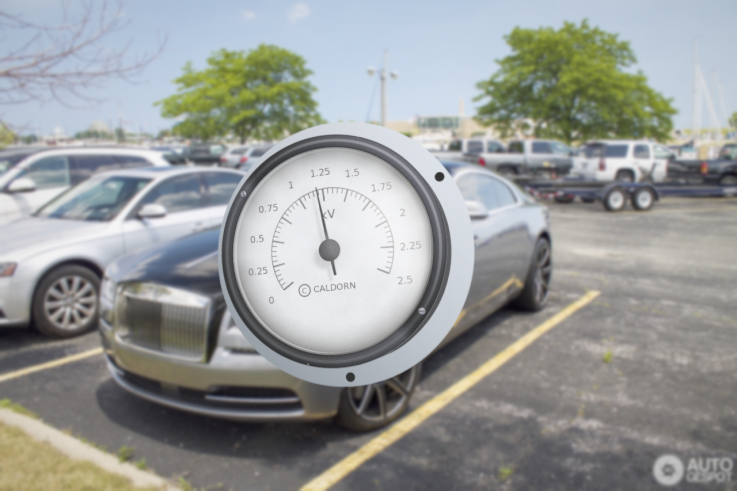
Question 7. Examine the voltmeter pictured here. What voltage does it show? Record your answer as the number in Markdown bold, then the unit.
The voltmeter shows **1.2** kV
